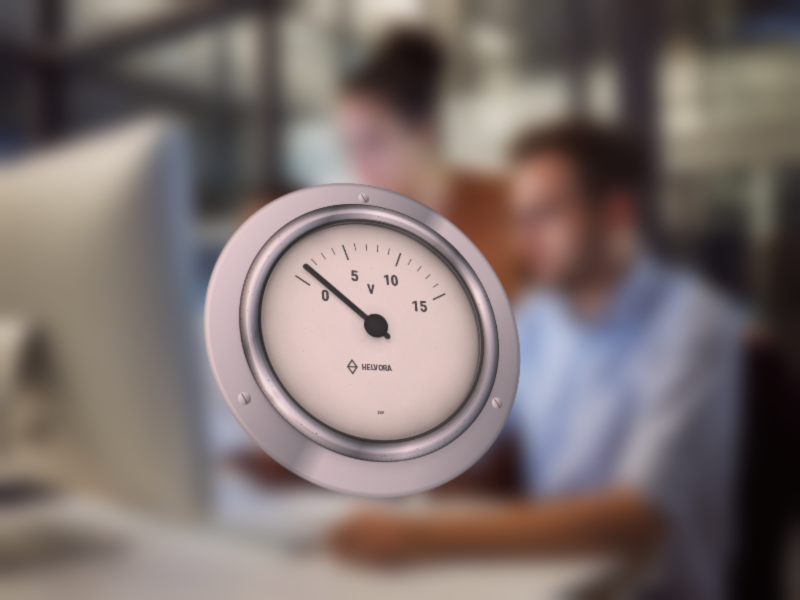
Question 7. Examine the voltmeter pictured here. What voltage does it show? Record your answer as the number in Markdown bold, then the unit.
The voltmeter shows **1** V
